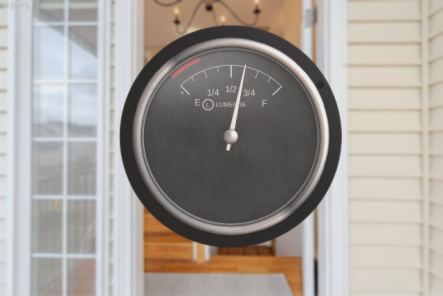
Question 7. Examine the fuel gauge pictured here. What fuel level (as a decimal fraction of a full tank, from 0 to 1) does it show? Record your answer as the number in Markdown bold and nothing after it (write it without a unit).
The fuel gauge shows **0.625**
